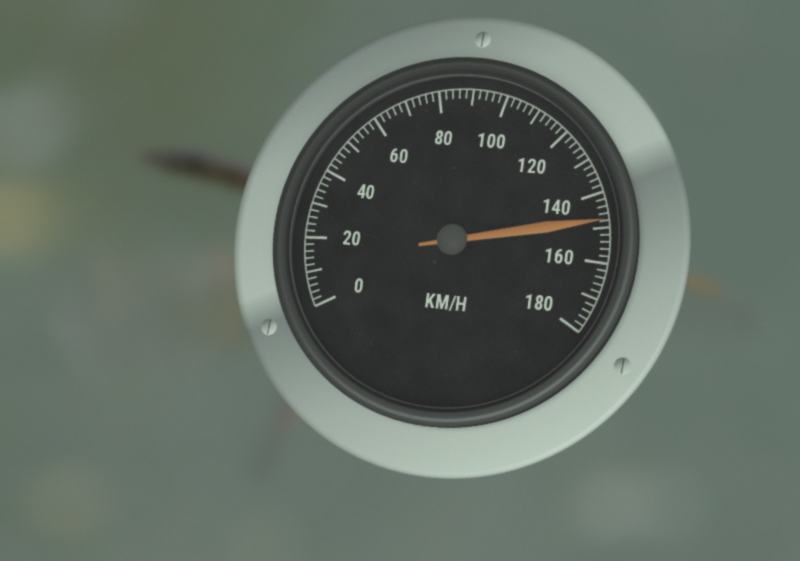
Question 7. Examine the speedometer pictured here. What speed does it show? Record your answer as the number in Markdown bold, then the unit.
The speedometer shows **148** km/h
